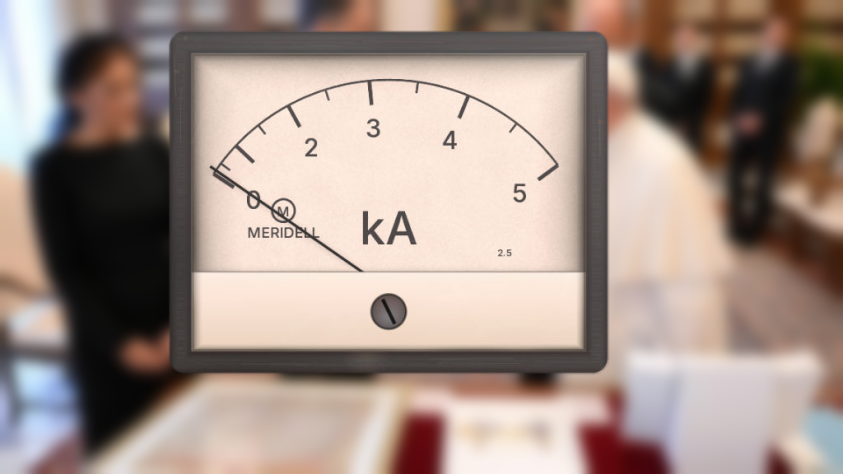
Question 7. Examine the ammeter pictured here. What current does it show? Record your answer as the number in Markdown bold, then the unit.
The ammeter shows **0.25** kA
